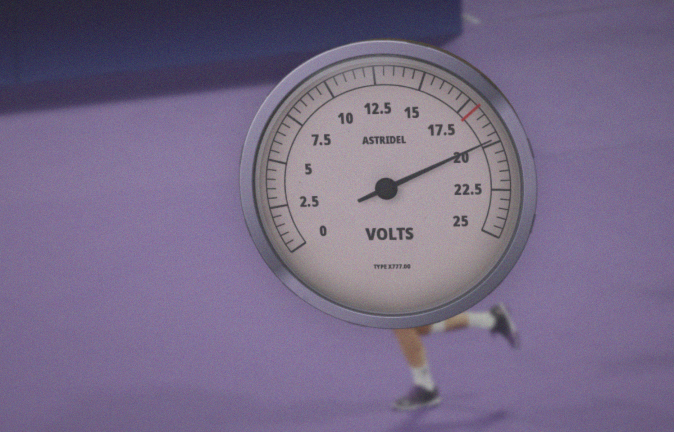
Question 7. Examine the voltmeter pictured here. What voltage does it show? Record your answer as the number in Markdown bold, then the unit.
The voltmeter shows **19.75** V
